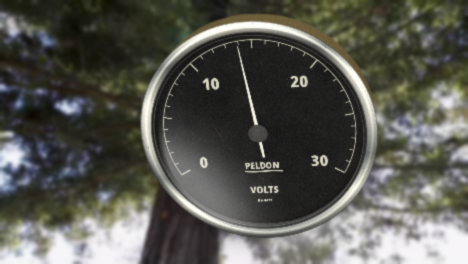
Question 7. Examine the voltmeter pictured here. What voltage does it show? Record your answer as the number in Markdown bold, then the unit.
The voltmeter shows **14** V
